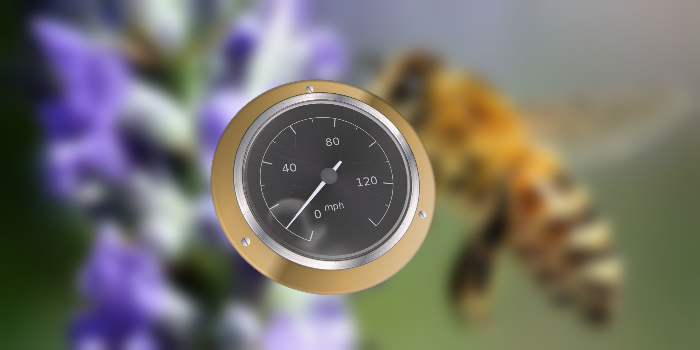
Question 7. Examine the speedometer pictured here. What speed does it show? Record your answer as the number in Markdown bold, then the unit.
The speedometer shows **10** mph
